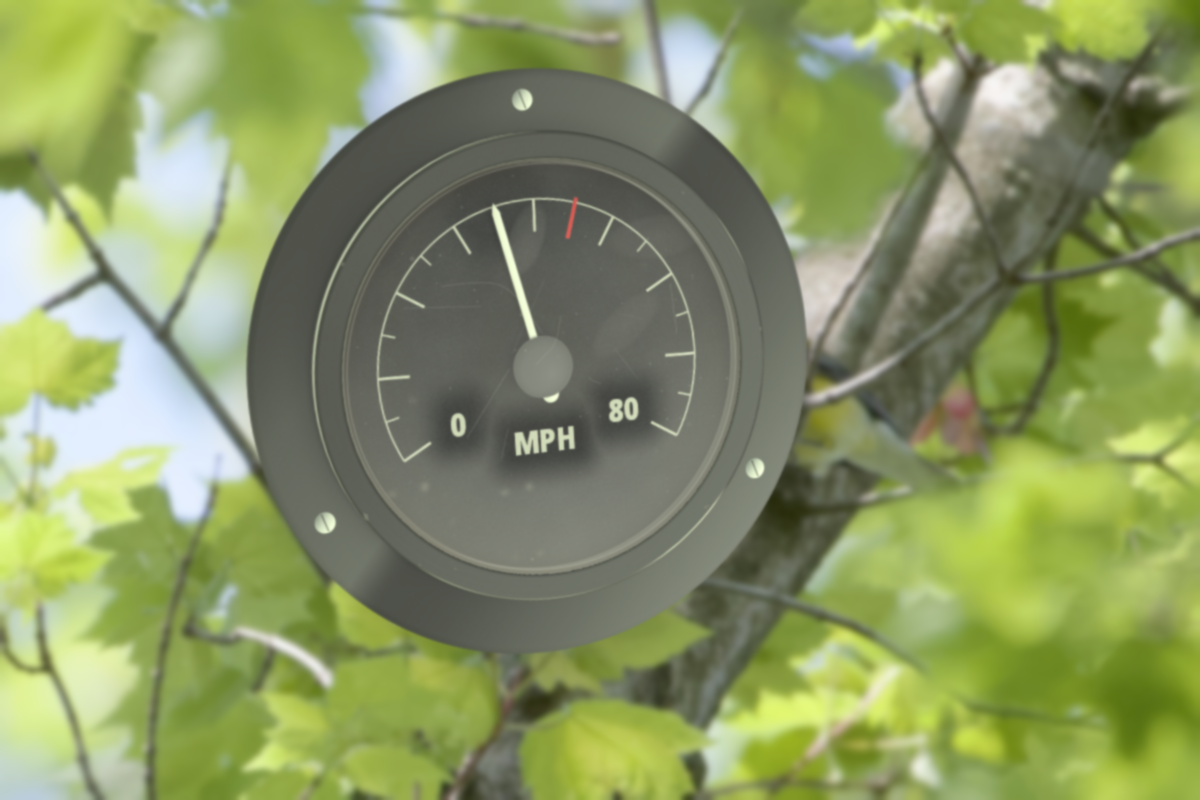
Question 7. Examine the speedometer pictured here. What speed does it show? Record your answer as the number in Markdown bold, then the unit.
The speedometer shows **35** mph
